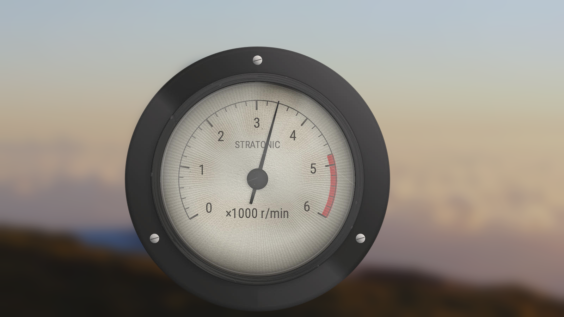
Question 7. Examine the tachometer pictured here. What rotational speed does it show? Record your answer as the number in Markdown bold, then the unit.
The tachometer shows **3400** rpm
